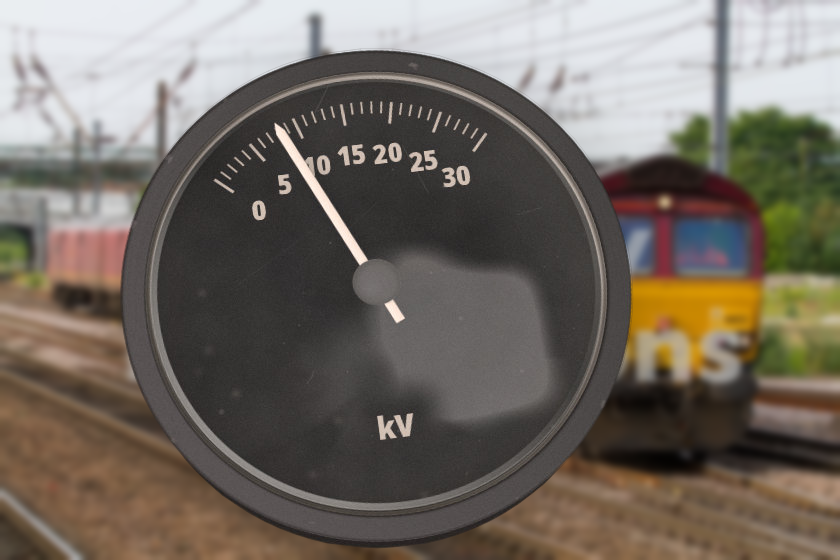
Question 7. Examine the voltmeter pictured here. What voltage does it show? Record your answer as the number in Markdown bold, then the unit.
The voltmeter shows **8** kV
